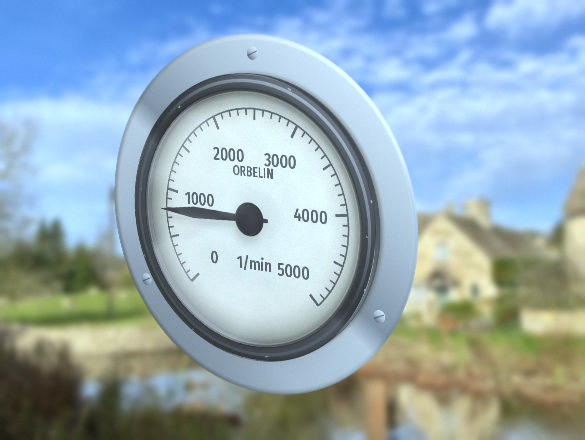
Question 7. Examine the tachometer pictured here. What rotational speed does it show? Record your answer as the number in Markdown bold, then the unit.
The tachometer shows **800** rpm
